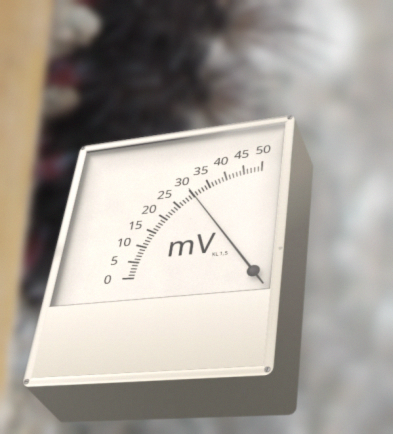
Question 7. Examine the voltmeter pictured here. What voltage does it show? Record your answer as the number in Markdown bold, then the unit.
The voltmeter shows **30** mV
